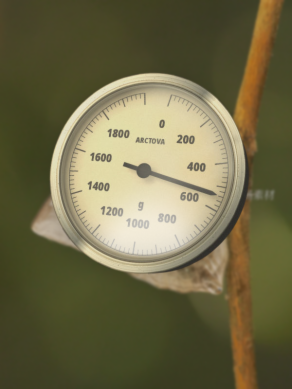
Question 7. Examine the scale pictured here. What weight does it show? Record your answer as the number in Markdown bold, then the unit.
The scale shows **540** g
